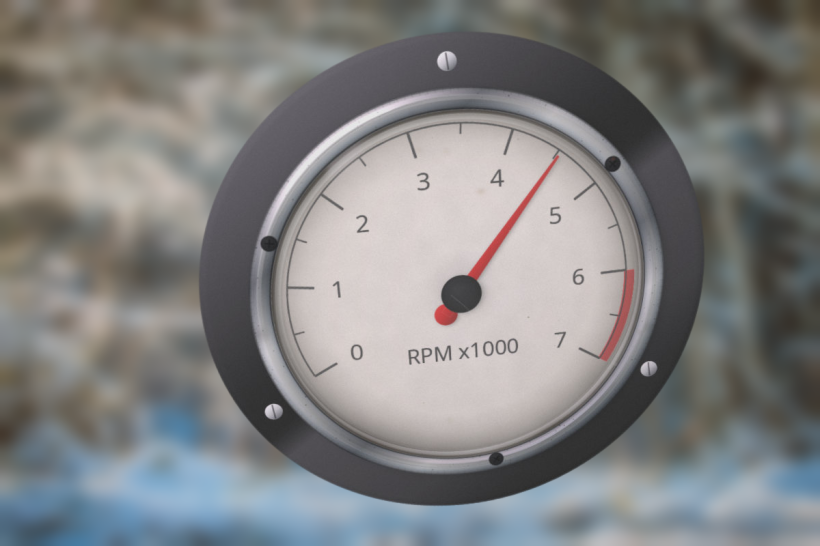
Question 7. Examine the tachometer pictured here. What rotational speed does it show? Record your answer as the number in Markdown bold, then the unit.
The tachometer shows **4500** rpm
